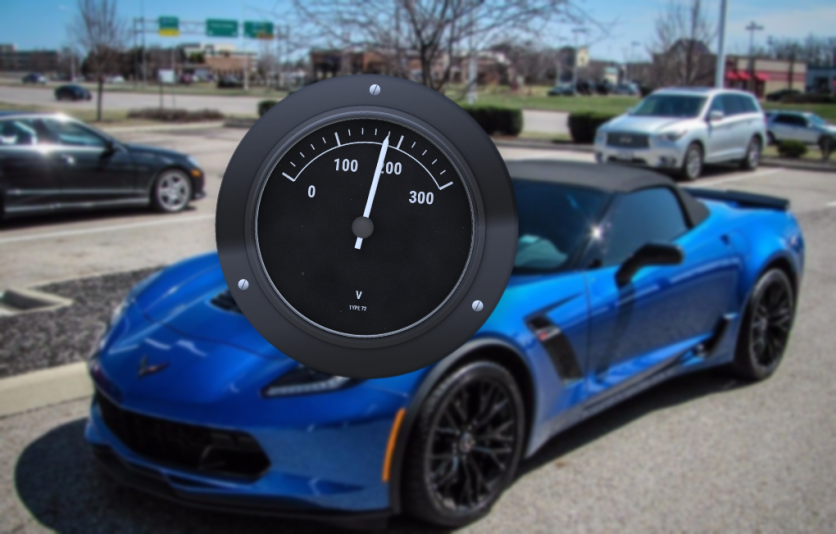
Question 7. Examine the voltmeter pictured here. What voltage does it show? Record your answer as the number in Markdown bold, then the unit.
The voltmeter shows **180** V
